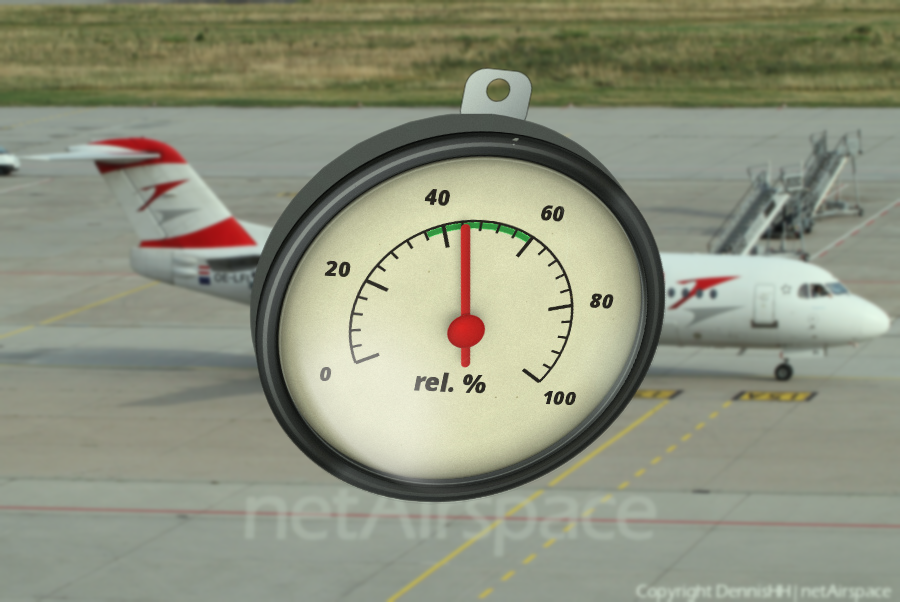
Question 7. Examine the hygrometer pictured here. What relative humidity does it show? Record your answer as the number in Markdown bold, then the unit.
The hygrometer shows **44** %
